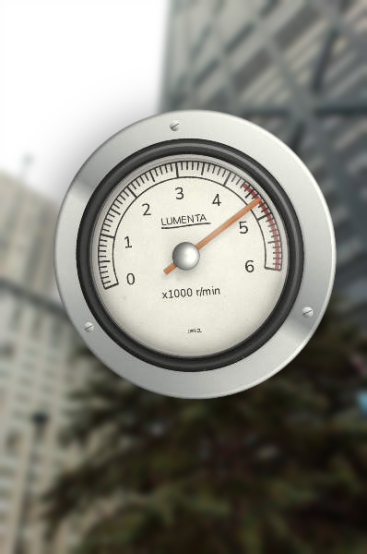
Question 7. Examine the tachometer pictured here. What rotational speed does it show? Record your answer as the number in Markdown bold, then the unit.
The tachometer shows **4700** rpm
